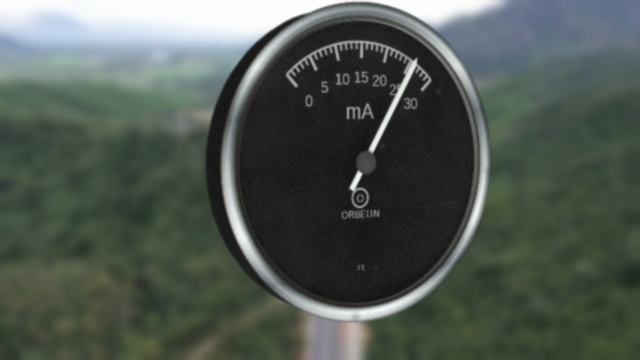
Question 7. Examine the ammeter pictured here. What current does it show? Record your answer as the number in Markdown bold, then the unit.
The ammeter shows **25** mA
